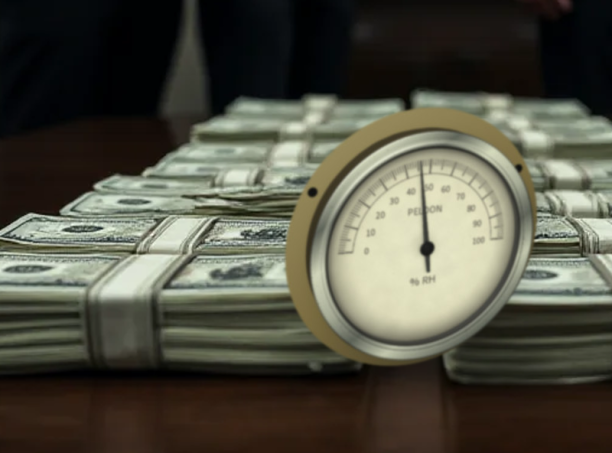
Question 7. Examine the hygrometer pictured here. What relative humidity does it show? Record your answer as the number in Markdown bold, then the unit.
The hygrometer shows **45** %
